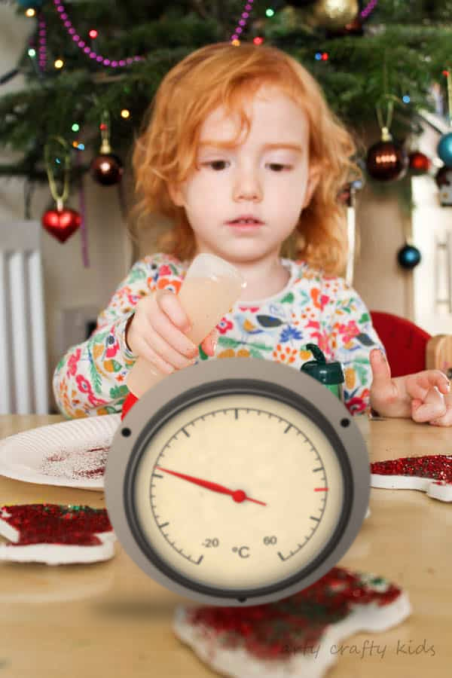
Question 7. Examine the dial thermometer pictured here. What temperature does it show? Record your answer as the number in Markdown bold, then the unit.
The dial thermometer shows **2** °C
